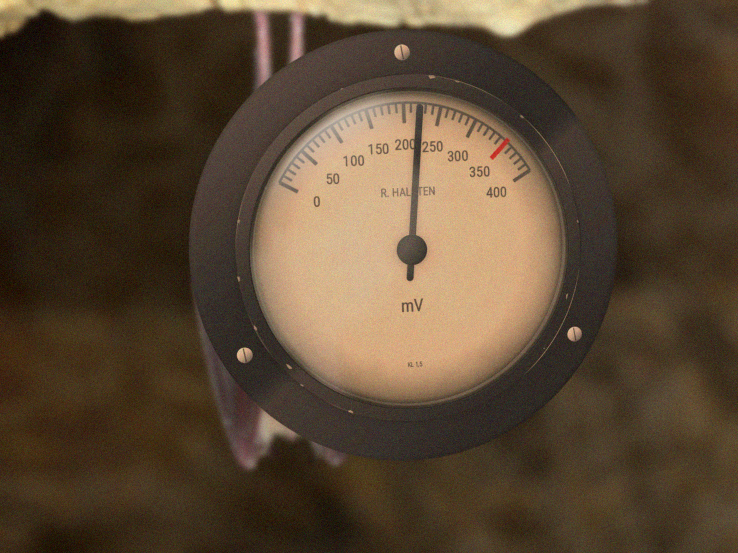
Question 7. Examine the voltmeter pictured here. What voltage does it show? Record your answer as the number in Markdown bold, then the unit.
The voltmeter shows **220** mV
